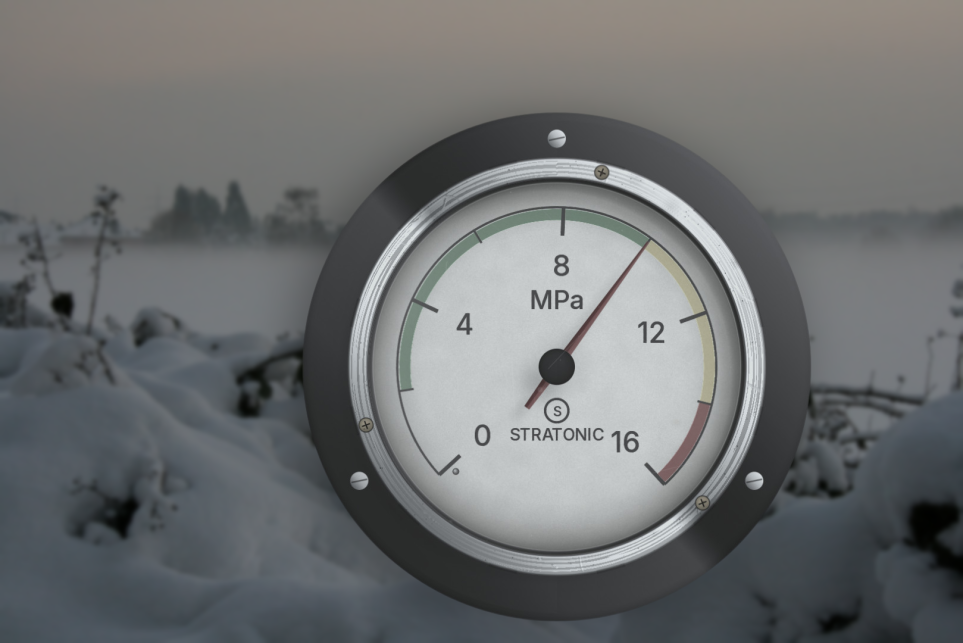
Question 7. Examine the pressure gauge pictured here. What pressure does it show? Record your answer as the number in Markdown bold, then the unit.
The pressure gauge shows **10** MPa
